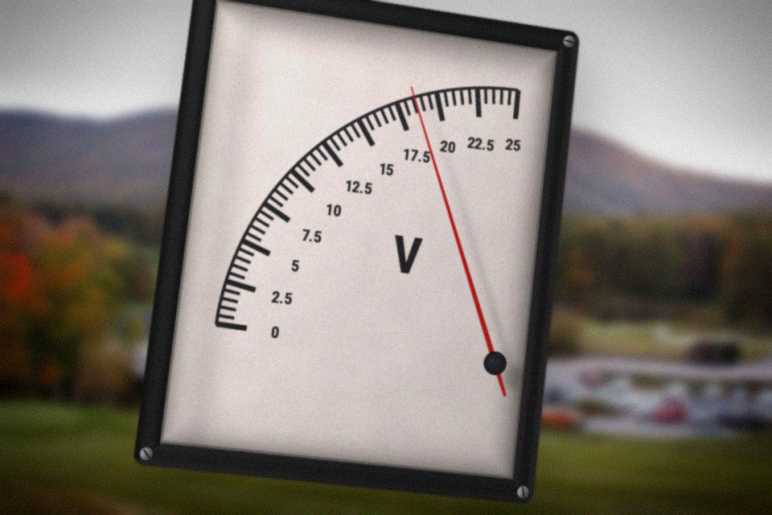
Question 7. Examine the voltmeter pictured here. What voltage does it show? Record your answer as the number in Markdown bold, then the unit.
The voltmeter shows **18.5** V
